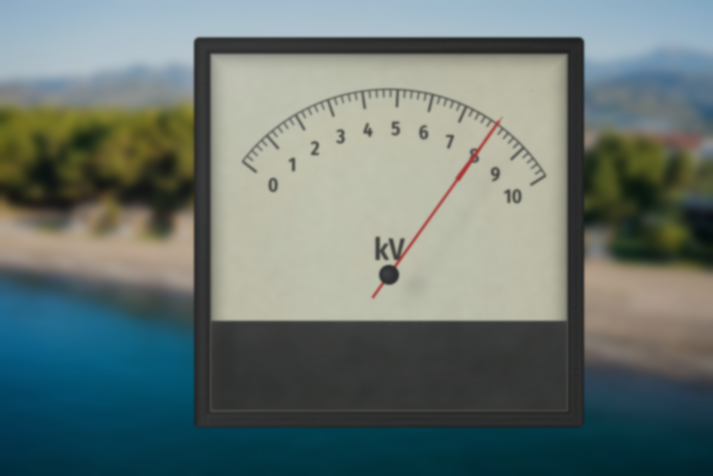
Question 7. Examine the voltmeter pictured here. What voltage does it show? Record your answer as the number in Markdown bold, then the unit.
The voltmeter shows **8** kV
